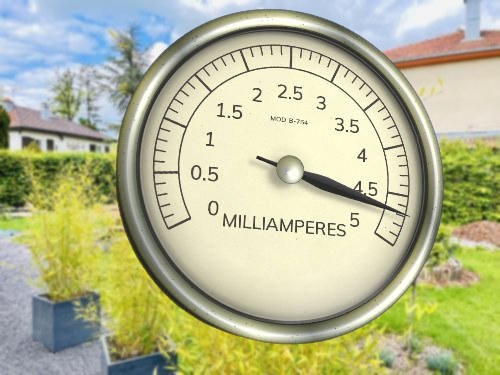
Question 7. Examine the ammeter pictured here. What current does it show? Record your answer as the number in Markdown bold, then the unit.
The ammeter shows **4.7** mA
